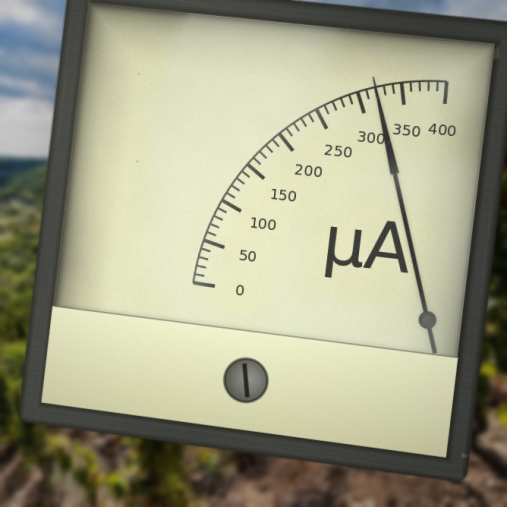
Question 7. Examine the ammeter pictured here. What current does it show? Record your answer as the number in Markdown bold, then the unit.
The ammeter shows **320** µA
